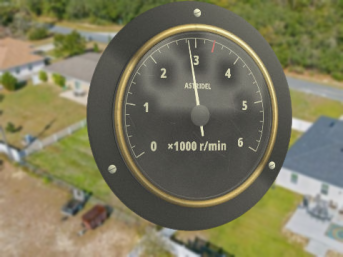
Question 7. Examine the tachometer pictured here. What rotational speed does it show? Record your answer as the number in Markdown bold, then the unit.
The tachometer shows **2800** rpm
